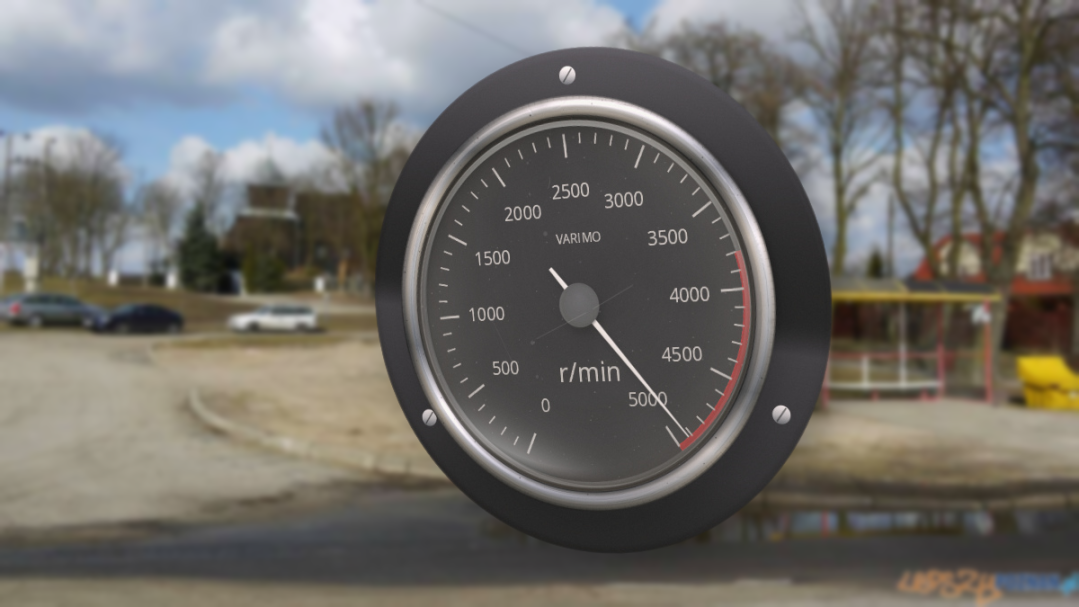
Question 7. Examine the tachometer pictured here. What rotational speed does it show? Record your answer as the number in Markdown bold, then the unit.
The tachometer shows **4900** rpm
